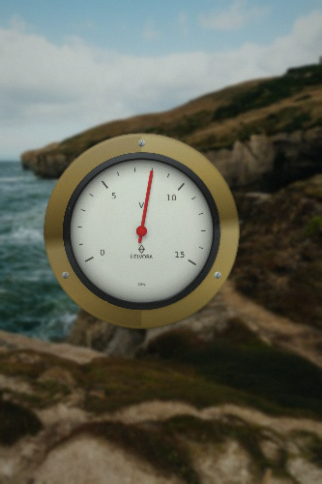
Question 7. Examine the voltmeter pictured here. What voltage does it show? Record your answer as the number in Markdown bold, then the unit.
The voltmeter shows **8** V
